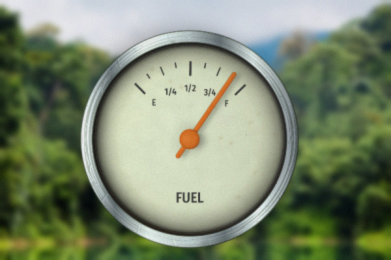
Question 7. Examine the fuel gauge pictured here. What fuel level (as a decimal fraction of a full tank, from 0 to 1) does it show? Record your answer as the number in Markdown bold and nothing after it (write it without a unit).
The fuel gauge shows **0.875**
